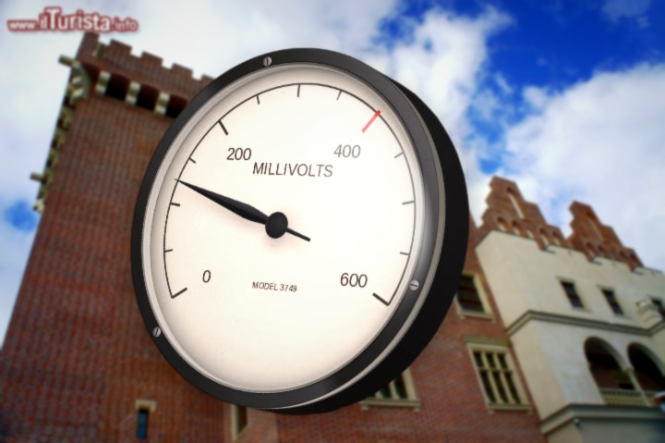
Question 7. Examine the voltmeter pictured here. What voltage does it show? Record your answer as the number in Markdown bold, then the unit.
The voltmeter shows **125** mV
